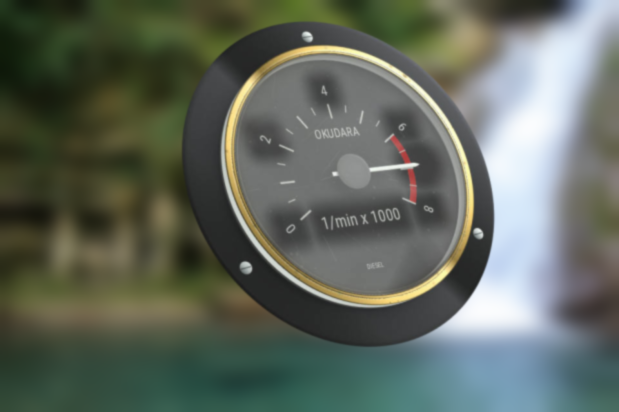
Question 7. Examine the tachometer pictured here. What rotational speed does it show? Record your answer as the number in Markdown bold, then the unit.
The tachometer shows **7000** rpm
